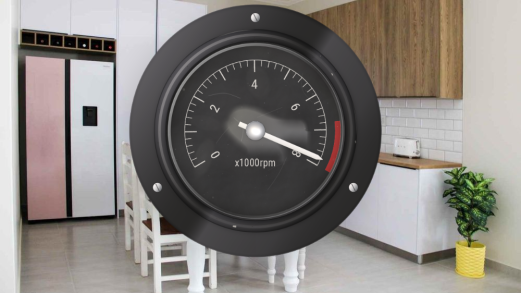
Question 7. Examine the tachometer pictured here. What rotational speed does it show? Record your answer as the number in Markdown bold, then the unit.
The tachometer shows **7800** rpm
